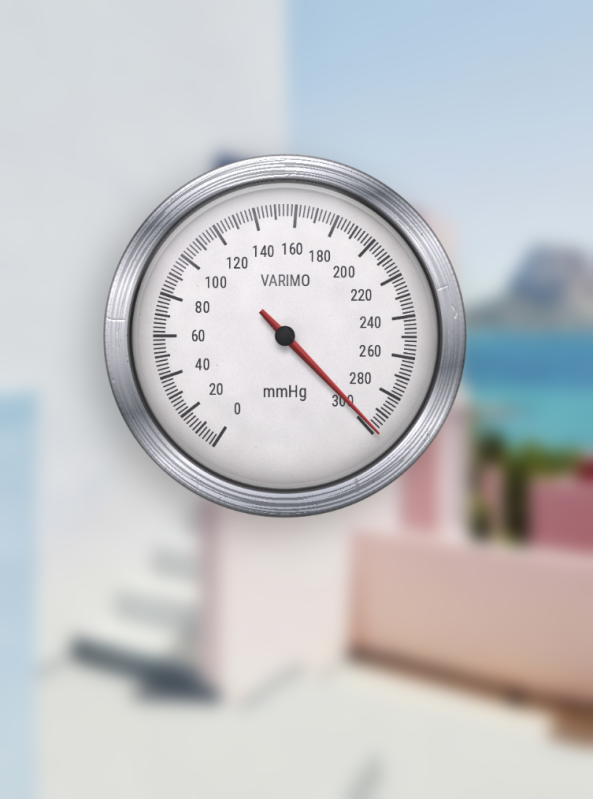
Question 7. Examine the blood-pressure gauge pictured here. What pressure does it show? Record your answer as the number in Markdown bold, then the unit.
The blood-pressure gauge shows **298** mmHg
